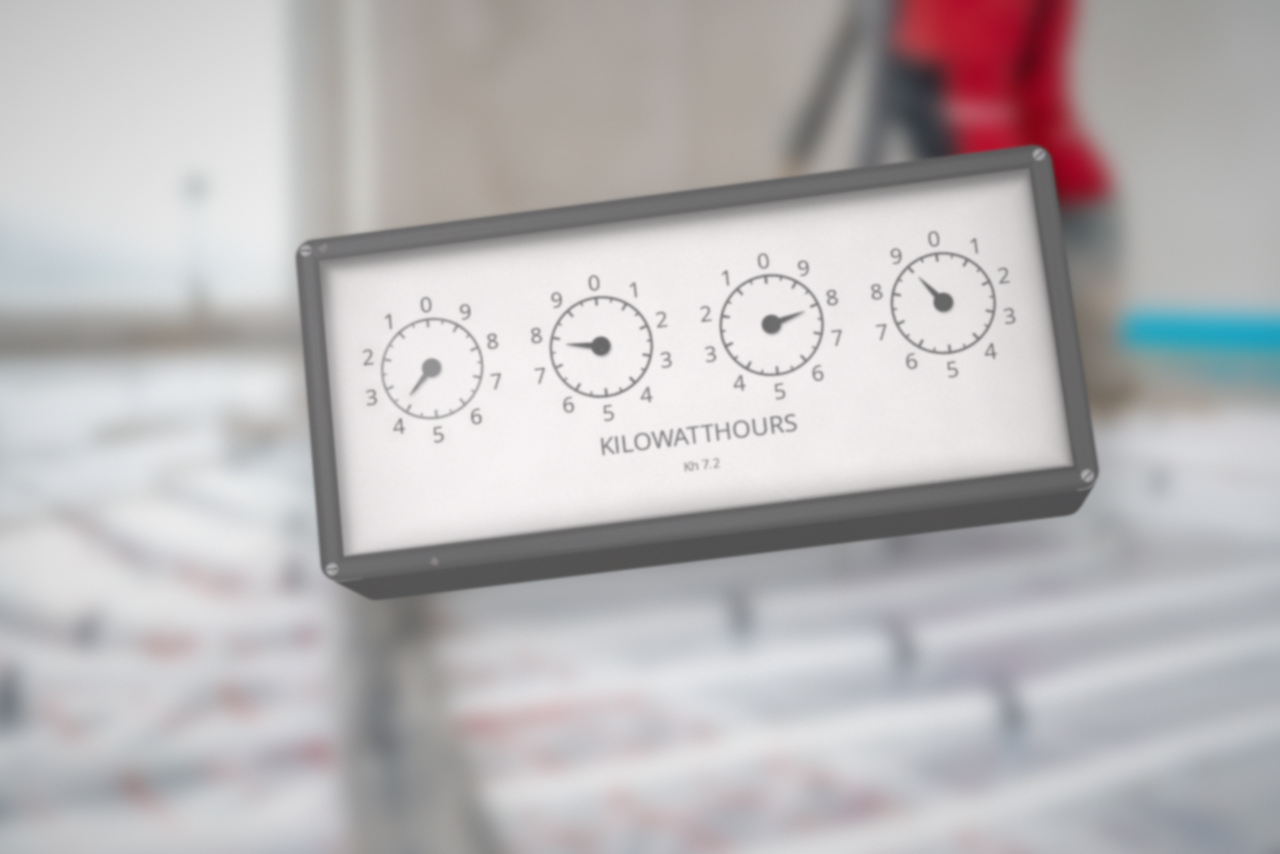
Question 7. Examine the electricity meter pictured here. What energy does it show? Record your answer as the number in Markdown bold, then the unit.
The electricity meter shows **3779** kWh
